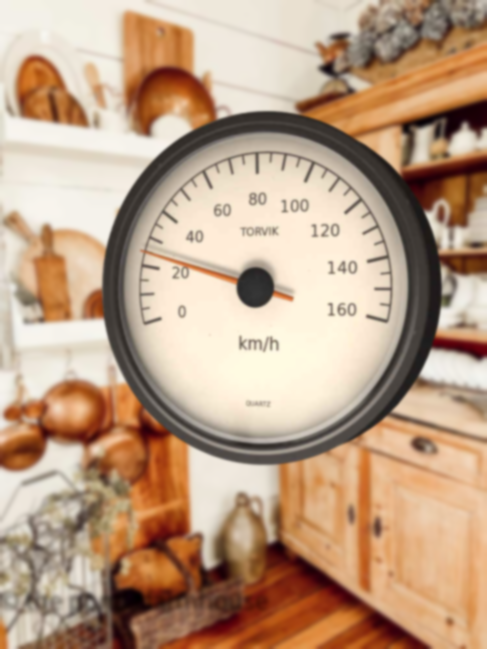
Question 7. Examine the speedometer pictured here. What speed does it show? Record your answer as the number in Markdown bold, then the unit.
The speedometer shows **25** km/h
